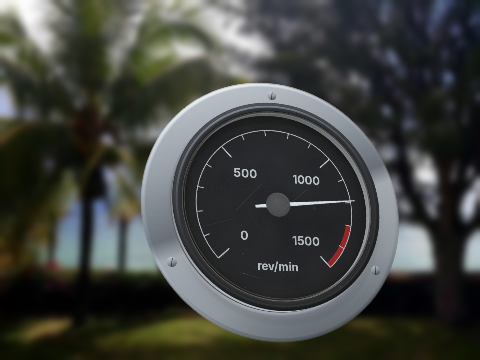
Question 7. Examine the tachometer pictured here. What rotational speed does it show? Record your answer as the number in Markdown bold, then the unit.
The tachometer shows **1200** rpm
